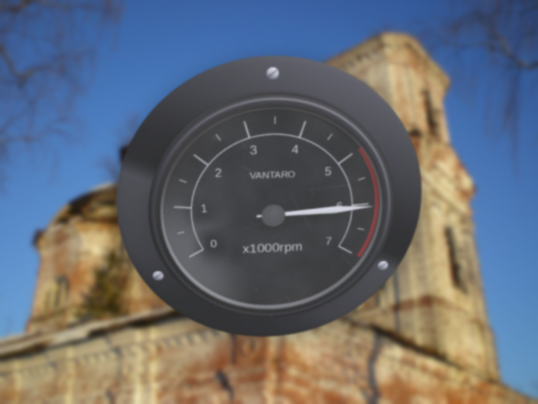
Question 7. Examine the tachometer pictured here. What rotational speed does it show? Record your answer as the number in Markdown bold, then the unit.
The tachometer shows **6000** rpm
